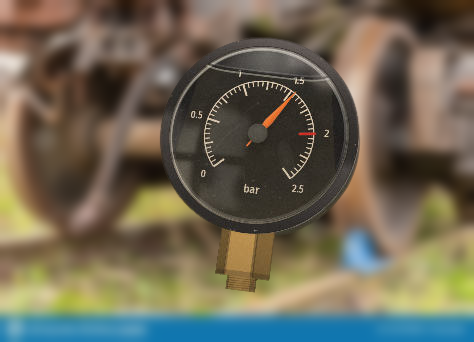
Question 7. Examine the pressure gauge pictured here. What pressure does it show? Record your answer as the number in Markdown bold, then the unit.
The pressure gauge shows **1.55** bar
